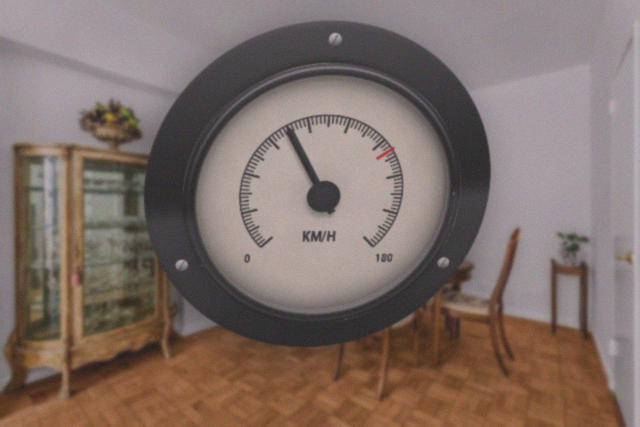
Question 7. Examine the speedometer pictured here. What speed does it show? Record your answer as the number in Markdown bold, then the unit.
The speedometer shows **70** km/h
